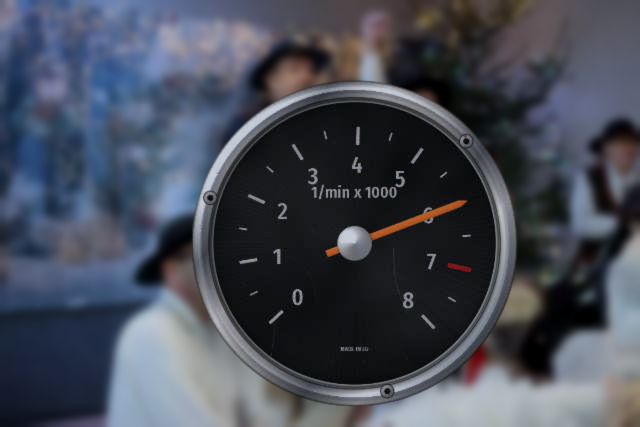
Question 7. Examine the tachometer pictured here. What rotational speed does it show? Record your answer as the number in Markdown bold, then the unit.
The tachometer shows **6000** rpm
